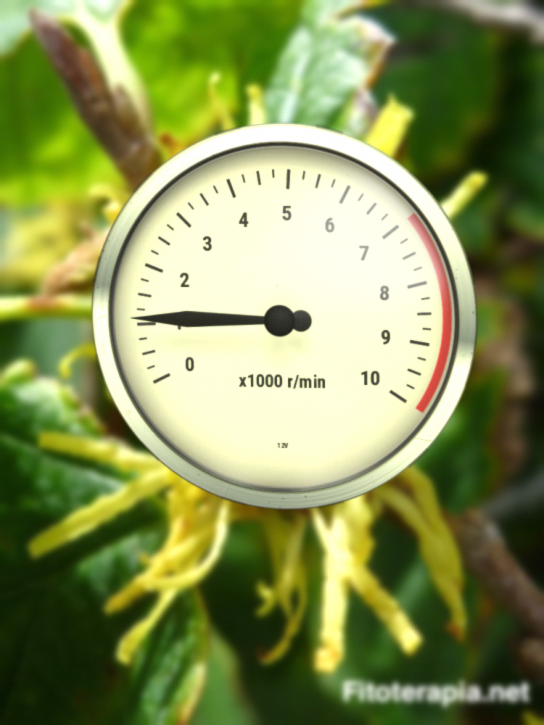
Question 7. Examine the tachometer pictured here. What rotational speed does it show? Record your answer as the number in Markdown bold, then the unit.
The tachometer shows **1125** rpm
